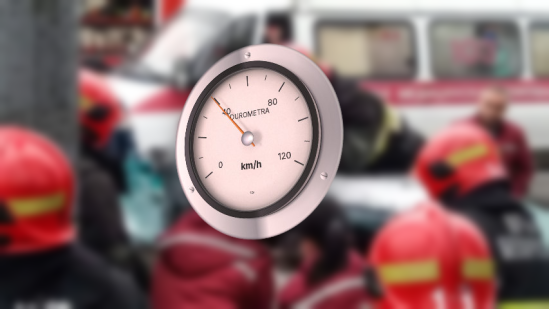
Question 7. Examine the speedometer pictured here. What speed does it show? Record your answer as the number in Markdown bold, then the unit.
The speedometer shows **40** km/h
